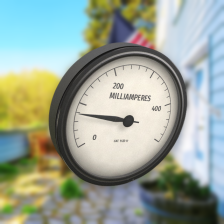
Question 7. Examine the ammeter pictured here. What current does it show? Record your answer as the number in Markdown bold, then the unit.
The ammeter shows **80** mA
